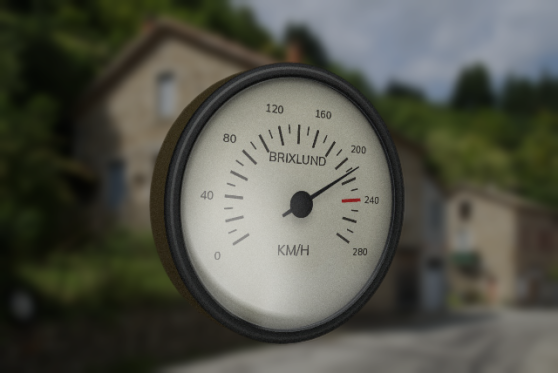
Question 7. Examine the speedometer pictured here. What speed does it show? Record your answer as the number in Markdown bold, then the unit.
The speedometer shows **210** km/h
